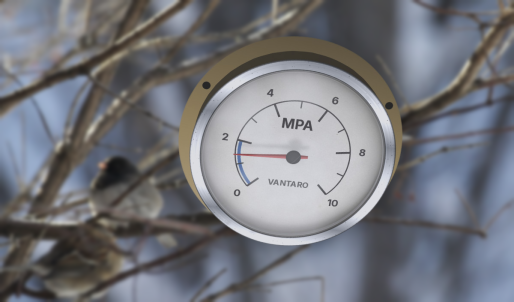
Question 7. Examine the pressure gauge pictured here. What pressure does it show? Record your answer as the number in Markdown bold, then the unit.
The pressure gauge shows **1.5** MPa
